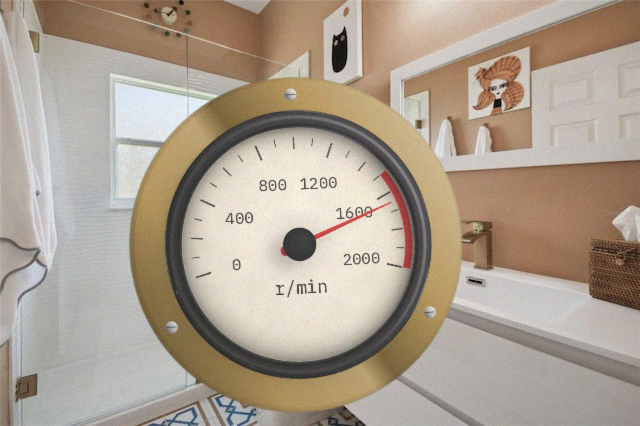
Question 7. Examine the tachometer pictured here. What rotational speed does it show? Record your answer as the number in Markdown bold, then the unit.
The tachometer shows **1650** rpm
